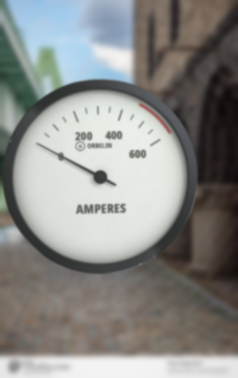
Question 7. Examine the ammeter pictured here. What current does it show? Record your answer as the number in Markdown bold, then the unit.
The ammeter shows **0** A
